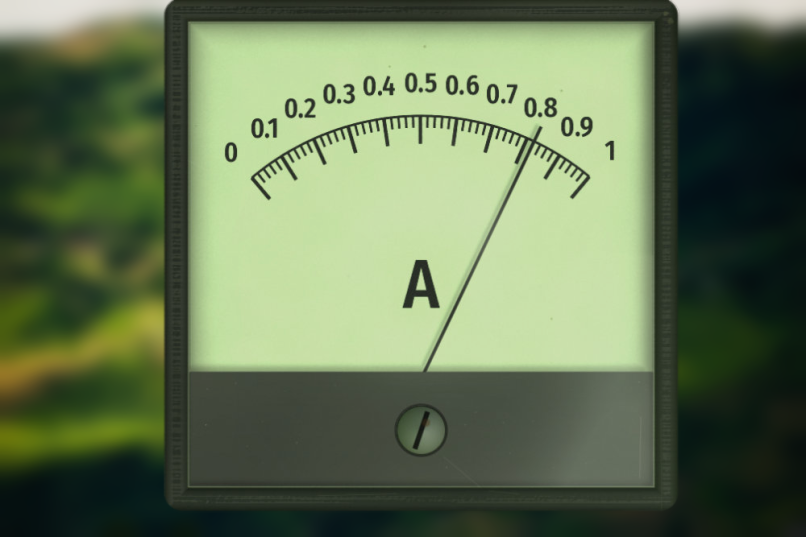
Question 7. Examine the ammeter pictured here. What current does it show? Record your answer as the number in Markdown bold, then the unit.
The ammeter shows **0.82** A
